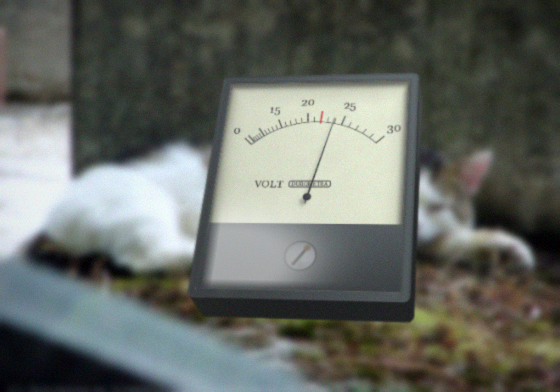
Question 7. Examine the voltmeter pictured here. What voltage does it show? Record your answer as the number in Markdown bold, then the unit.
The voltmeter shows **24** V
